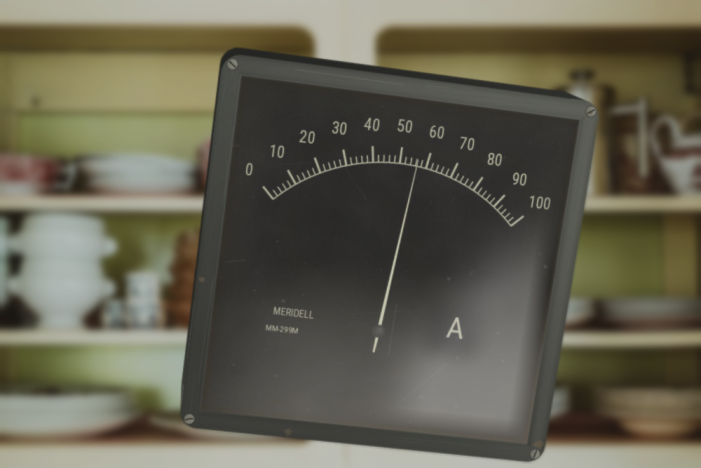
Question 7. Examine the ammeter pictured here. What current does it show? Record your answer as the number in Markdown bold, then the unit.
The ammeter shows **56** A
